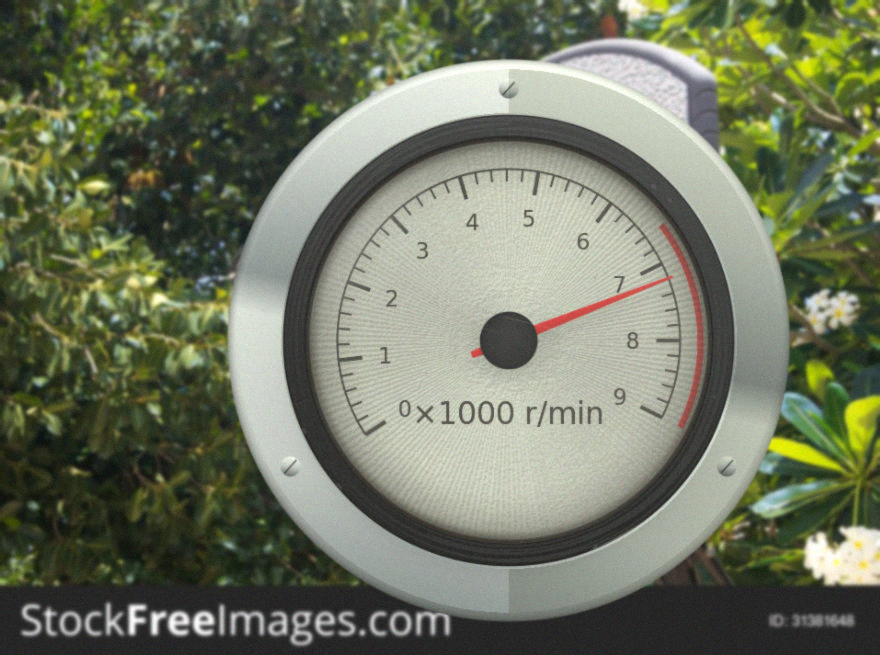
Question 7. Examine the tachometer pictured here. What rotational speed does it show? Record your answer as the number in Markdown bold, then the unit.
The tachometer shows **7200** rpm
